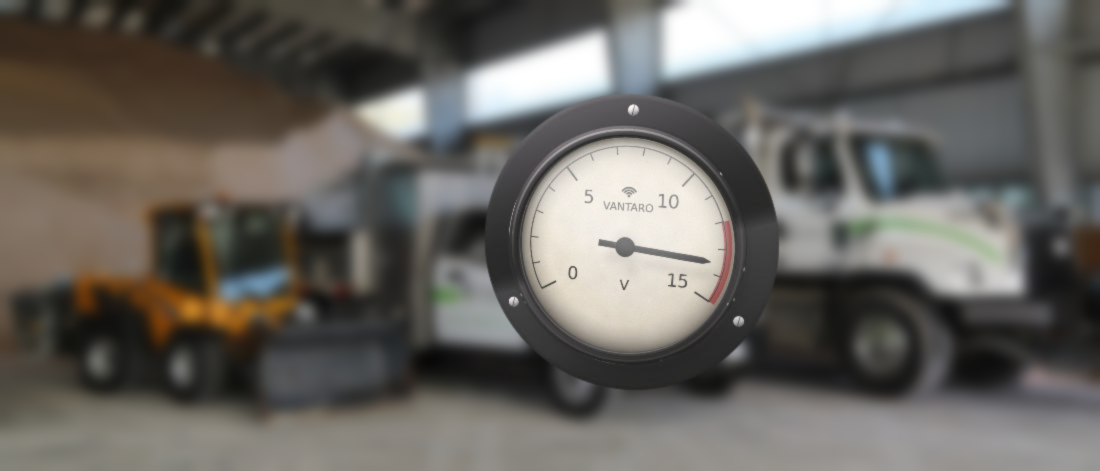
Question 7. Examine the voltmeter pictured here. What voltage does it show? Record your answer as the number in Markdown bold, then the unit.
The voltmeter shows **13.5** V
